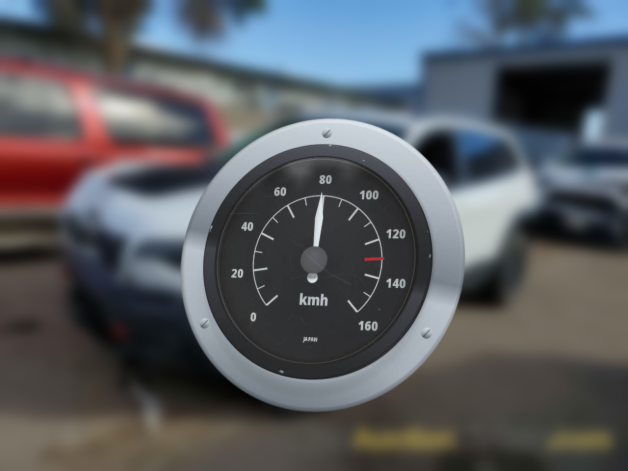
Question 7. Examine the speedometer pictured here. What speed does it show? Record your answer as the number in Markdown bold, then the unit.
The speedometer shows **80** km/h
